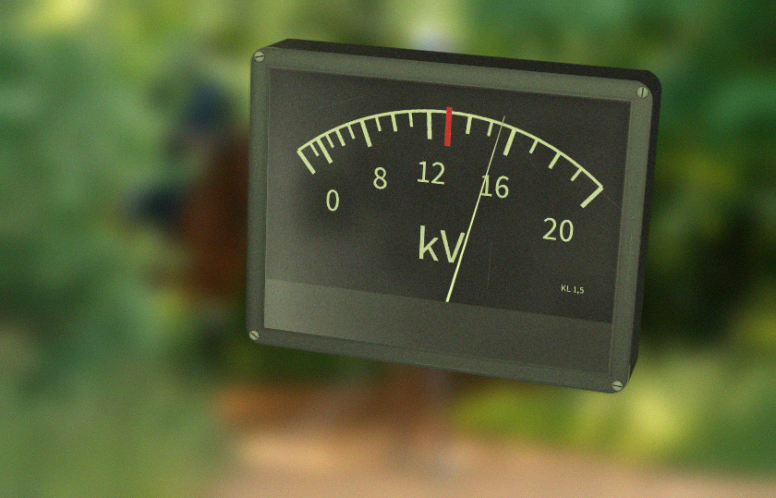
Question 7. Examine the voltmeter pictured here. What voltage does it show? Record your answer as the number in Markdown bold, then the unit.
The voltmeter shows **15.5** kV
